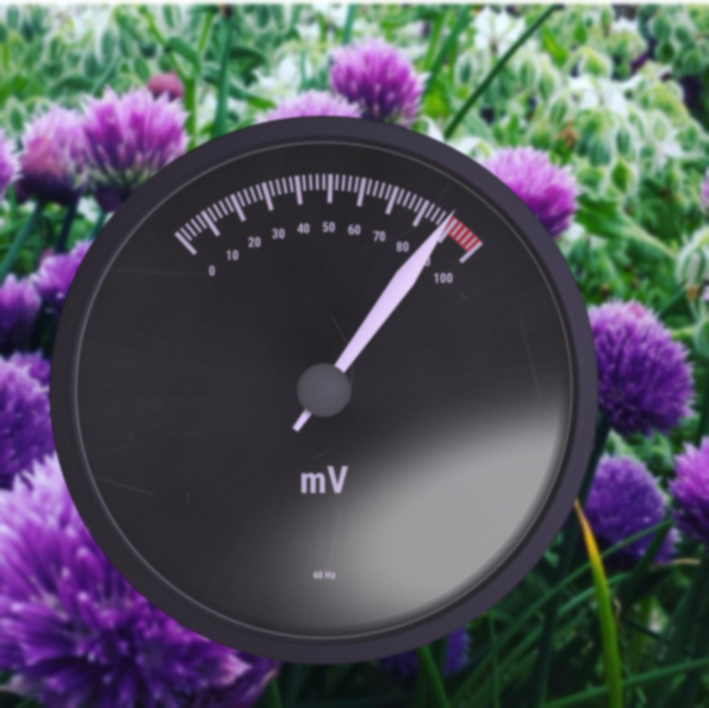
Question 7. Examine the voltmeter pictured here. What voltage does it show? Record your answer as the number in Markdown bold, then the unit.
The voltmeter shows **88** mV
